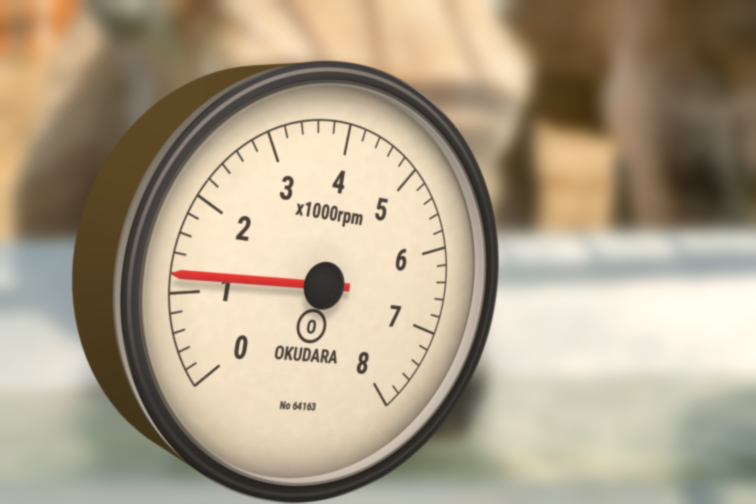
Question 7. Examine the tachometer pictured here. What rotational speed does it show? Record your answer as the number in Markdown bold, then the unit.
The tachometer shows **1200** rpm
